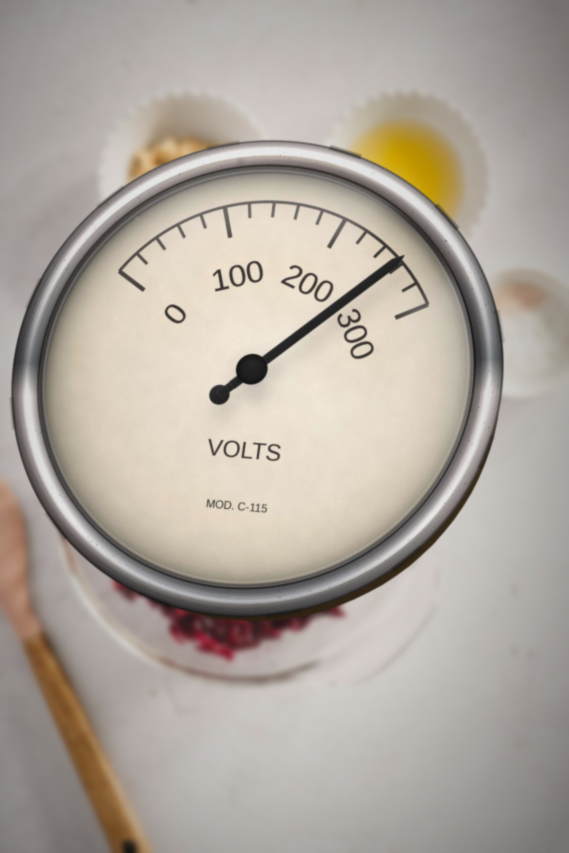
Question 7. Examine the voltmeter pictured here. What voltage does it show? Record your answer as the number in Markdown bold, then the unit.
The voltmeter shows **260** V
